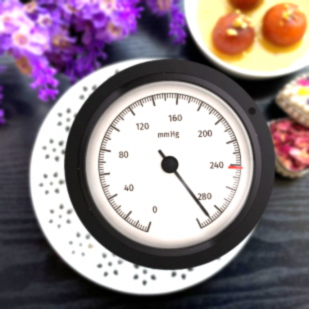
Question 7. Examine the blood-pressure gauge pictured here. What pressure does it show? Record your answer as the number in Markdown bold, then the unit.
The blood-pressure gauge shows **290** mmHg
